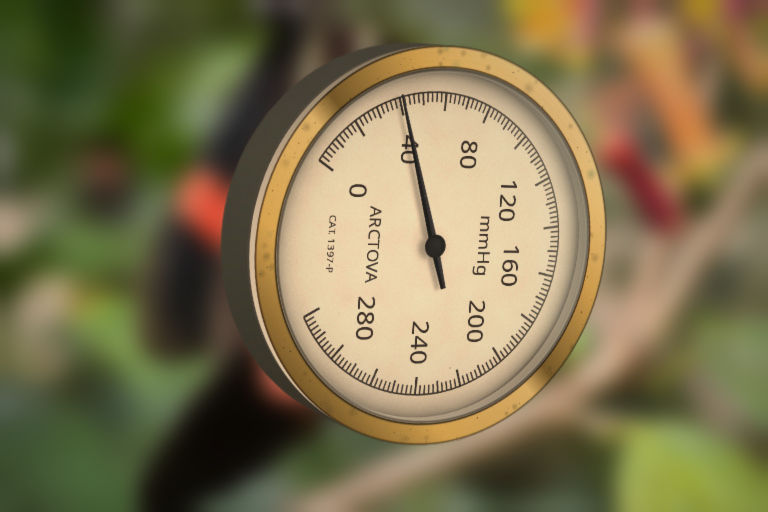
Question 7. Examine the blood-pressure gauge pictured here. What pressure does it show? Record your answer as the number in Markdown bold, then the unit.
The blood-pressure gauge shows **40** mmHg
